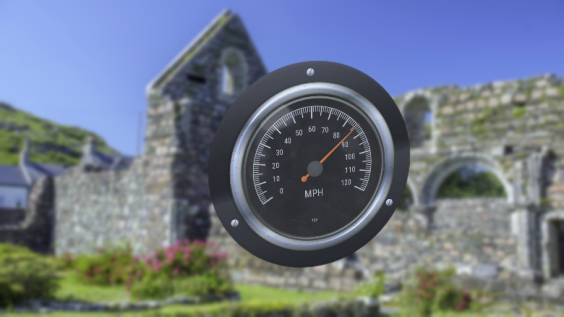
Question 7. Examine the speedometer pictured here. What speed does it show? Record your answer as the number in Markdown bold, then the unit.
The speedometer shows **85** mph
